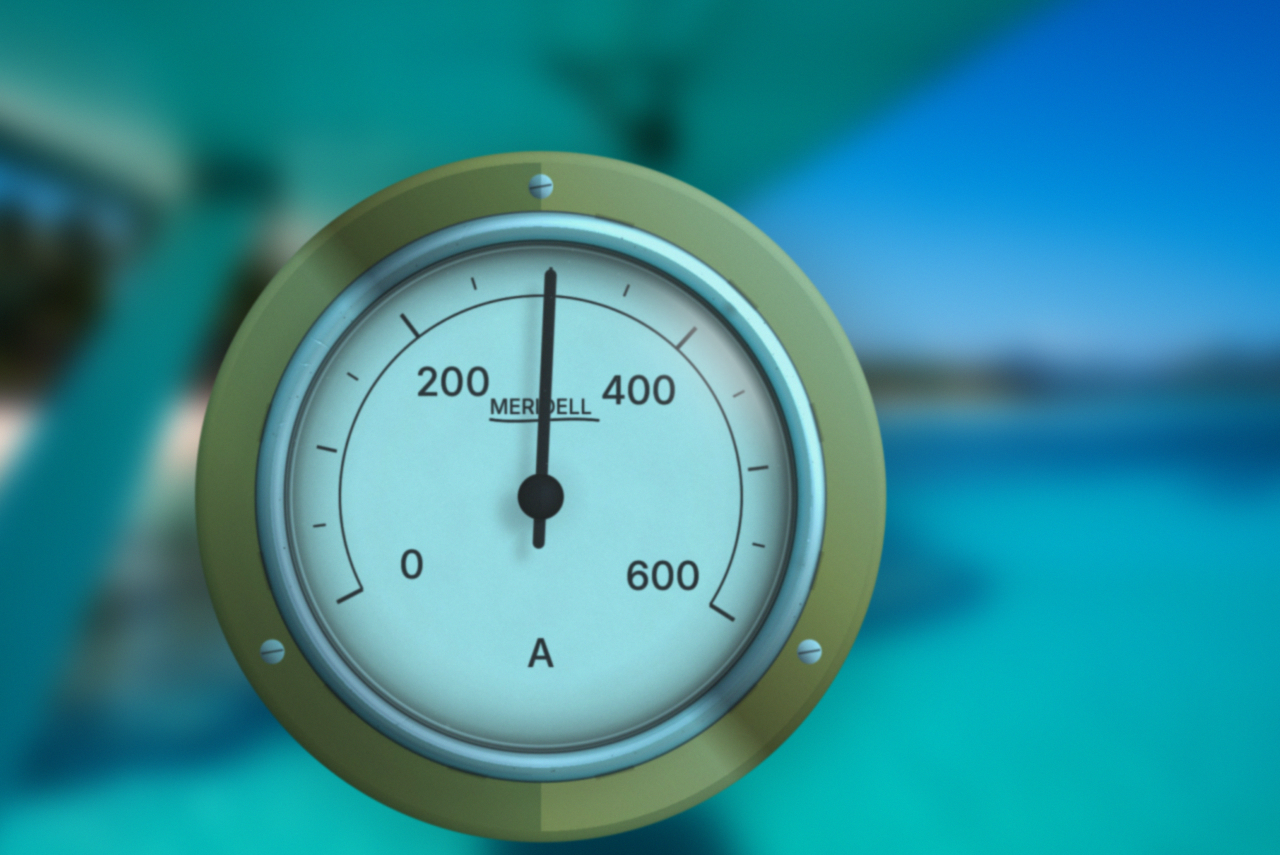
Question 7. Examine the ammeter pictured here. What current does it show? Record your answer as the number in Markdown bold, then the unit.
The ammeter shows **300** A
